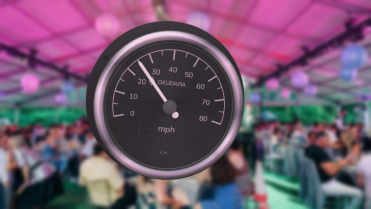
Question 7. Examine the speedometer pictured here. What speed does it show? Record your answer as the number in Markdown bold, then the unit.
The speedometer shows **25** mph
